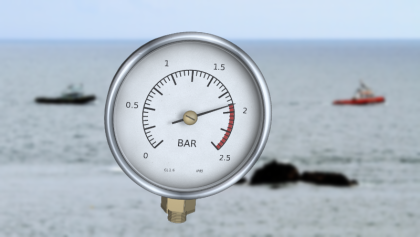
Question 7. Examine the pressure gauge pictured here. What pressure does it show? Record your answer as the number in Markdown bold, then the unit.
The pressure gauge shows **1.9** bar
